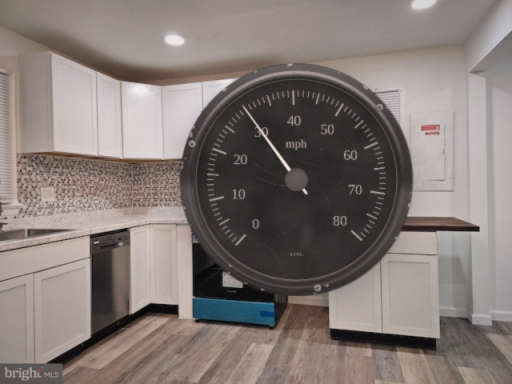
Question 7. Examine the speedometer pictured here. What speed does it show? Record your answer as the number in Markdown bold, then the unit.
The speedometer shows **30** mph
